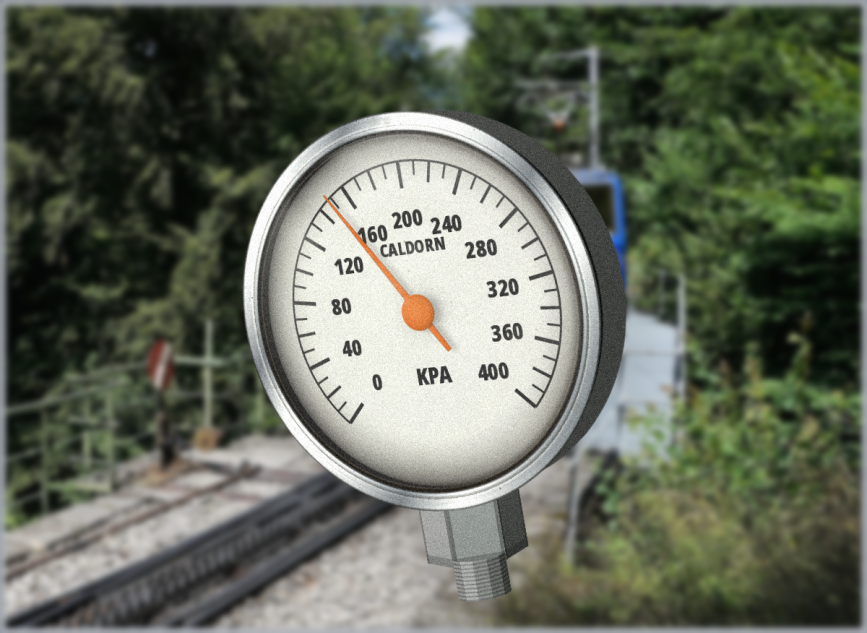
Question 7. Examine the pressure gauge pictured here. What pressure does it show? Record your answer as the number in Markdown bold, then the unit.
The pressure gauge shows **150** kPa
